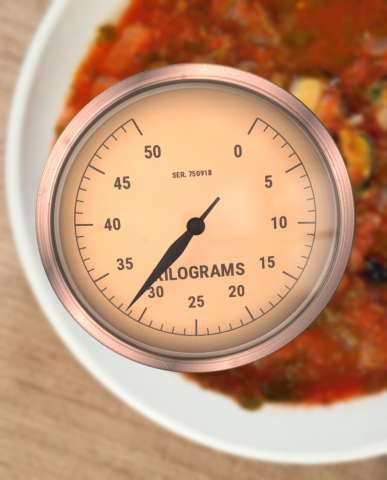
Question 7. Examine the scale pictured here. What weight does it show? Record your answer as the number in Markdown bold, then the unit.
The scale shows **31.5** kg
